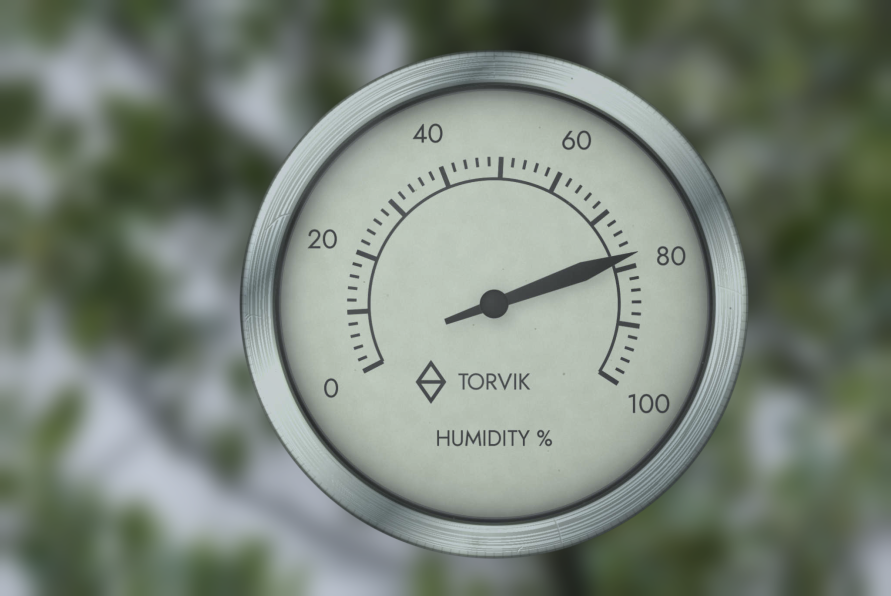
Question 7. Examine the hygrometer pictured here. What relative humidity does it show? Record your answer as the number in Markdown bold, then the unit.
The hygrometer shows **78** %
